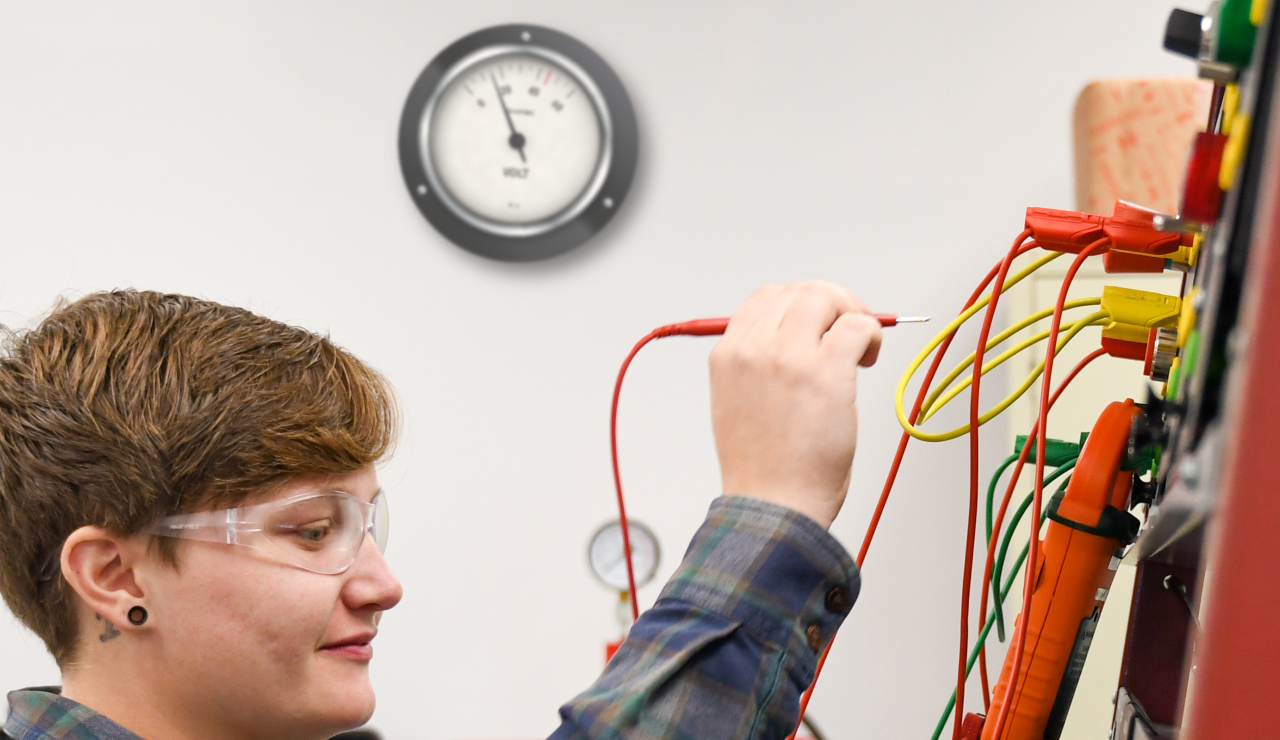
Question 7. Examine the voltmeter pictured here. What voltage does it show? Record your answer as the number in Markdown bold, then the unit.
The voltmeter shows **15** V
